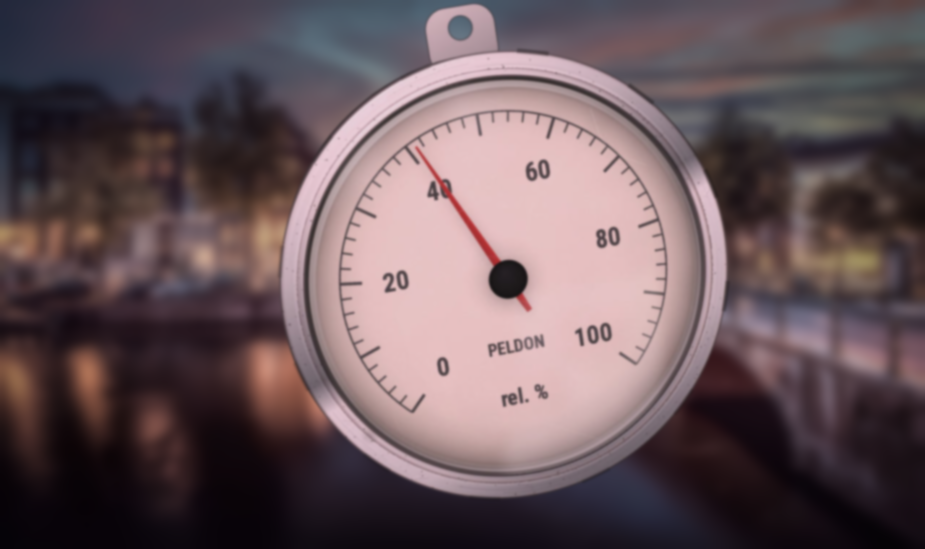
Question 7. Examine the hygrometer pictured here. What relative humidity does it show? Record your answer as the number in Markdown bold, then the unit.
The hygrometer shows **41** %
